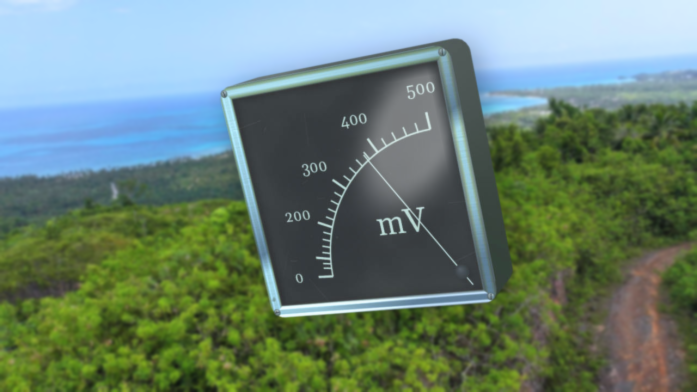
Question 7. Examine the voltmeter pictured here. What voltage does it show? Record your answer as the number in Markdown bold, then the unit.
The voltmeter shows **380** mV
